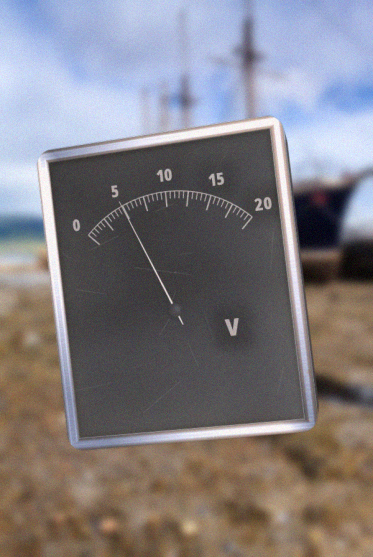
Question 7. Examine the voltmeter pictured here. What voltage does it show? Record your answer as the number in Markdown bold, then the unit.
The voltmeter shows **5** V
